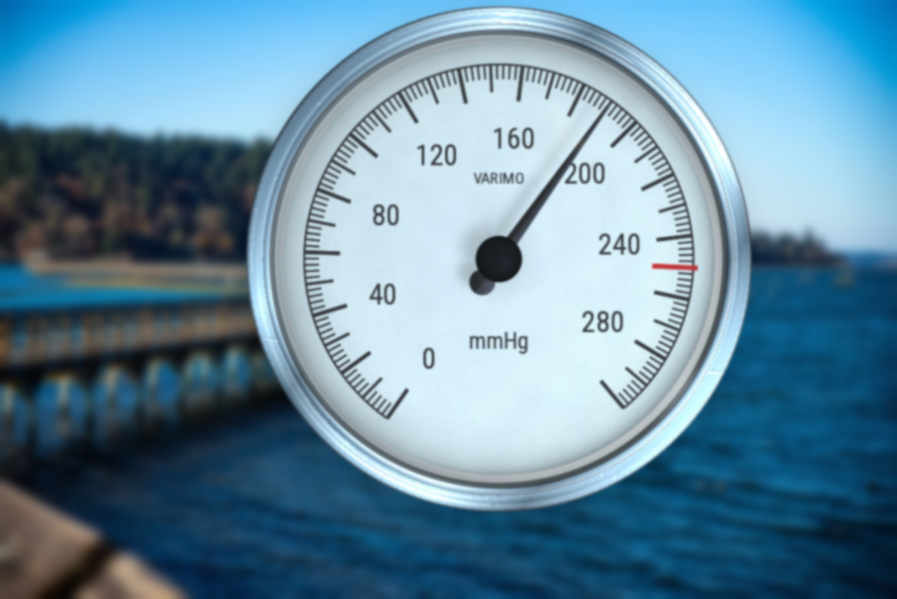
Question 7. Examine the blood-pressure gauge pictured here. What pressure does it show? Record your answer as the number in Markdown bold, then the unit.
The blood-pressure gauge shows **190** mmHg
